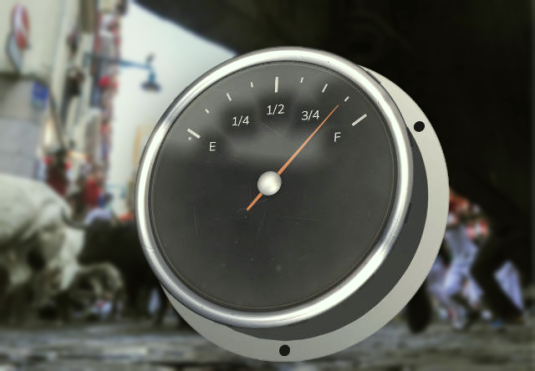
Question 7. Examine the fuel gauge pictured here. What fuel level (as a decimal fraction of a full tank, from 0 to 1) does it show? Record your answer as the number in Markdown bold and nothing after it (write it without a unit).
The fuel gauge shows **0.875**
